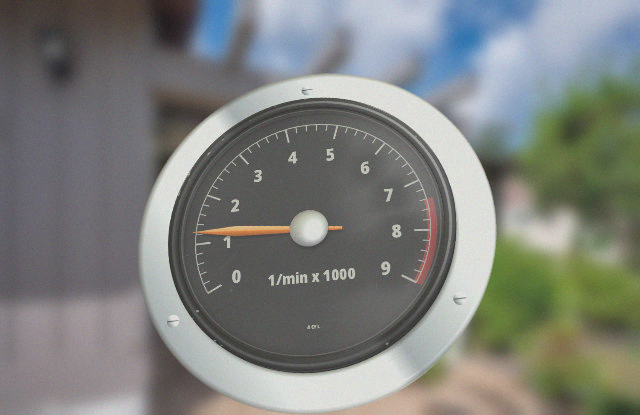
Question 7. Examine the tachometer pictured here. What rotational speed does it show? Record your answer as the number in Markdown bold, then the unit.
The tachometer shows **1200** rpm
